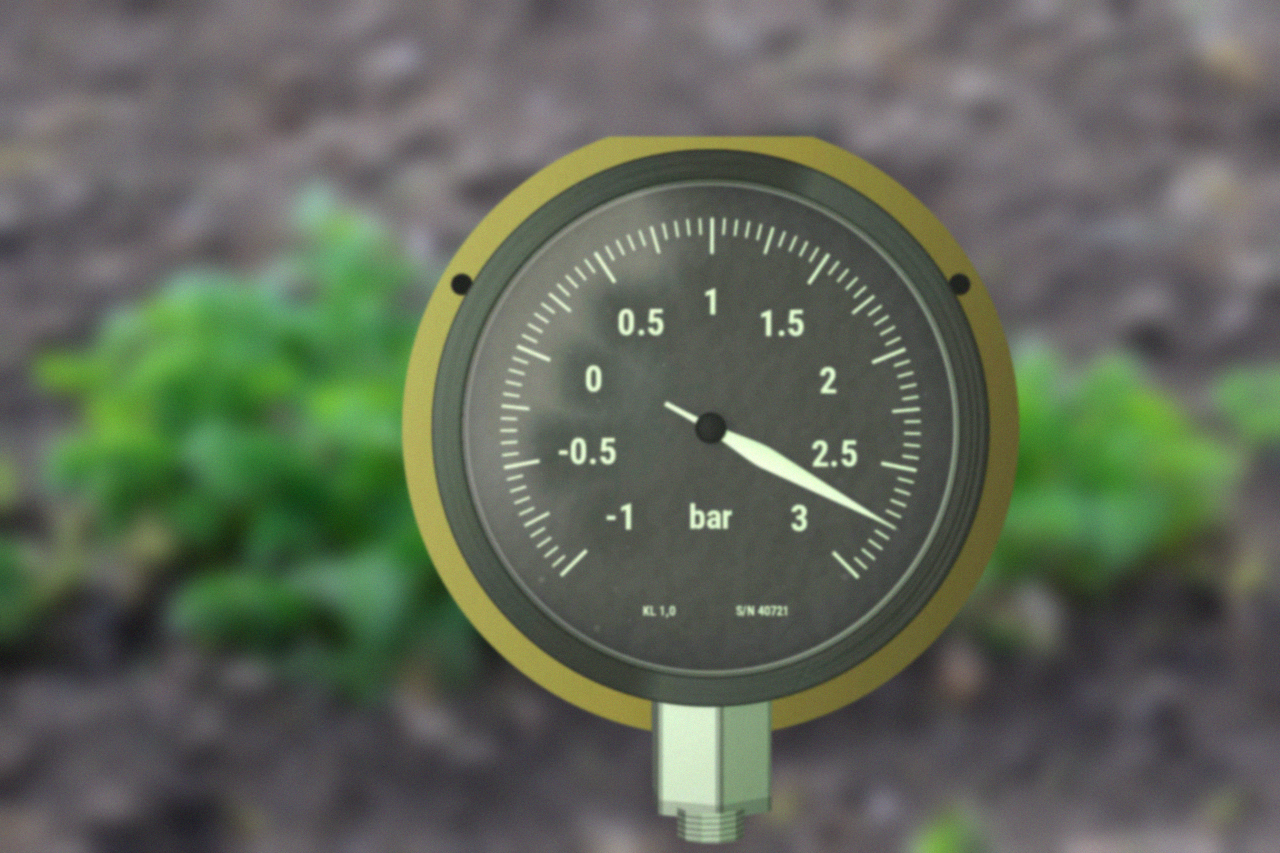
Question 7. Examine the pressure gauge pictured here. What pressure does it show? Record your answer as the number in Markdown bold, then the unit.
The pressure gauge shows **2.75** bar
